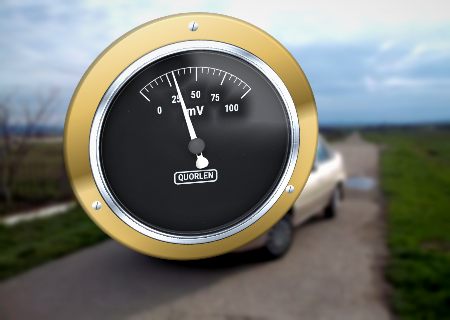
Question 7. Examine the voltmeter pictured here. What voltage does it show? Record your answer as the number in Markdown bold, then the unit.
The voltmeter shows **30** mV
